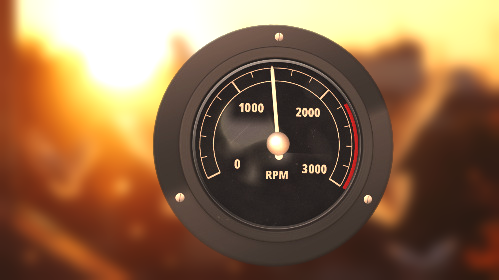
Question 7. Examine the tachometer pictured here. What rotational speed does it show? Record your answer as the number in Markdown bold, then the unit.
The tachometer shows **1400** rpm
